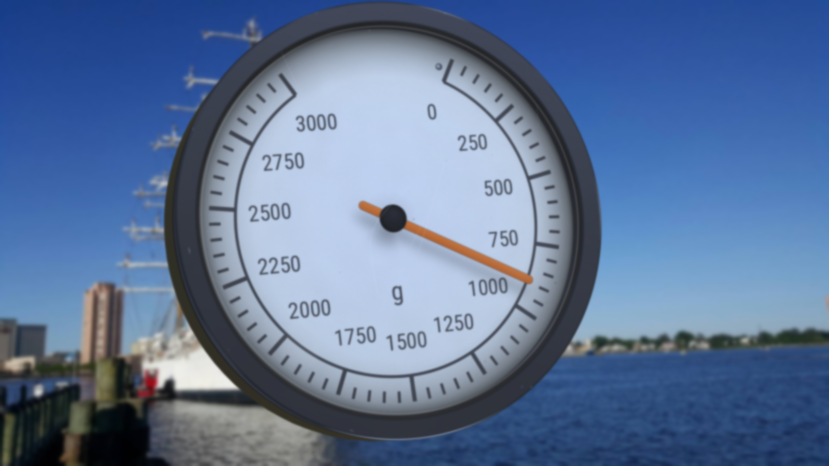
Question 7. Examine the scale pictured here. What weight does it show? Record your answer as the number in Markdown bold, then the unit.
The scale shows **900** g
